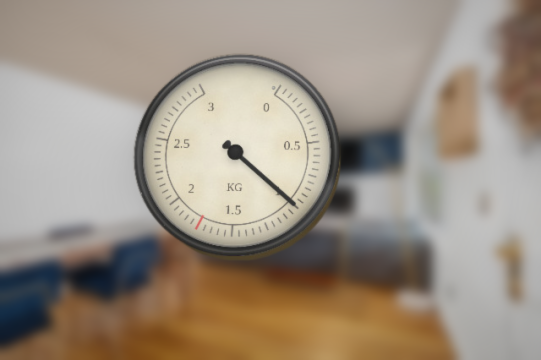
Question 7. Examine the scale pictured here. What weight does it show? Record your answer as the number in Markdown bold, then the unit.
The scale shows **1** kg
